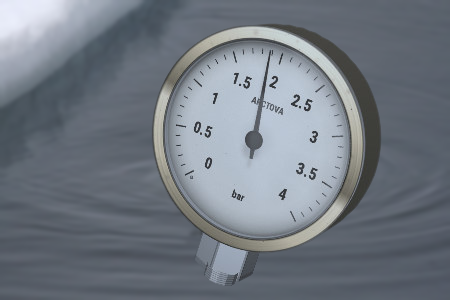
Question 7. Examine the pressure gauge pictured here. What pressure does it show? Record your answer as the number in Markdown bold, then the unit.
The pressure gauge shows **1.9** bar
